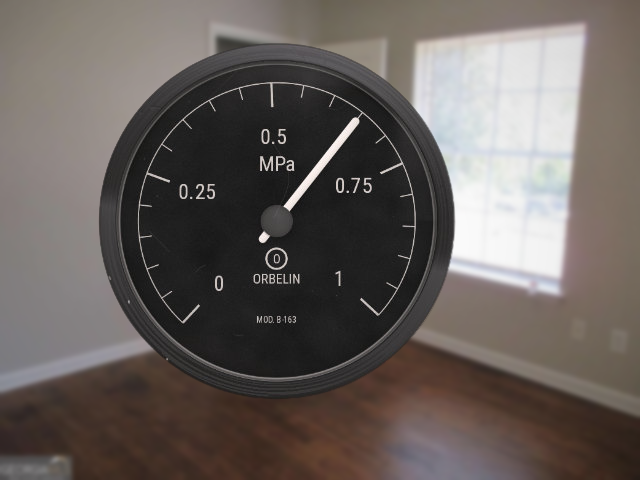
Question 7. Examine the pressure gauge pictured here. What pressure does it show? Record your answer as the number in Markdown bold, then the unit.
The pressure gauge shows **0.65** MPa
